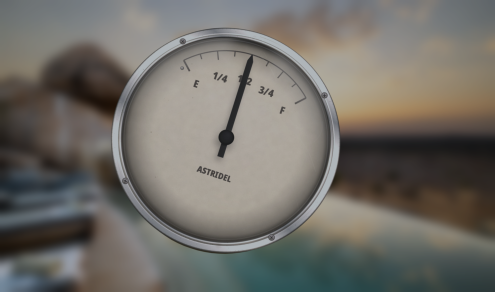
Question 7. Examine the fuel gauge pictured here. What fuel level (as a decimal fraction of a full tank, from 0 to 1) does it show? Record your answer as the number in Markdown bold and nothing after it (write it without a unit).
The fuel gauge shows **0.5**
